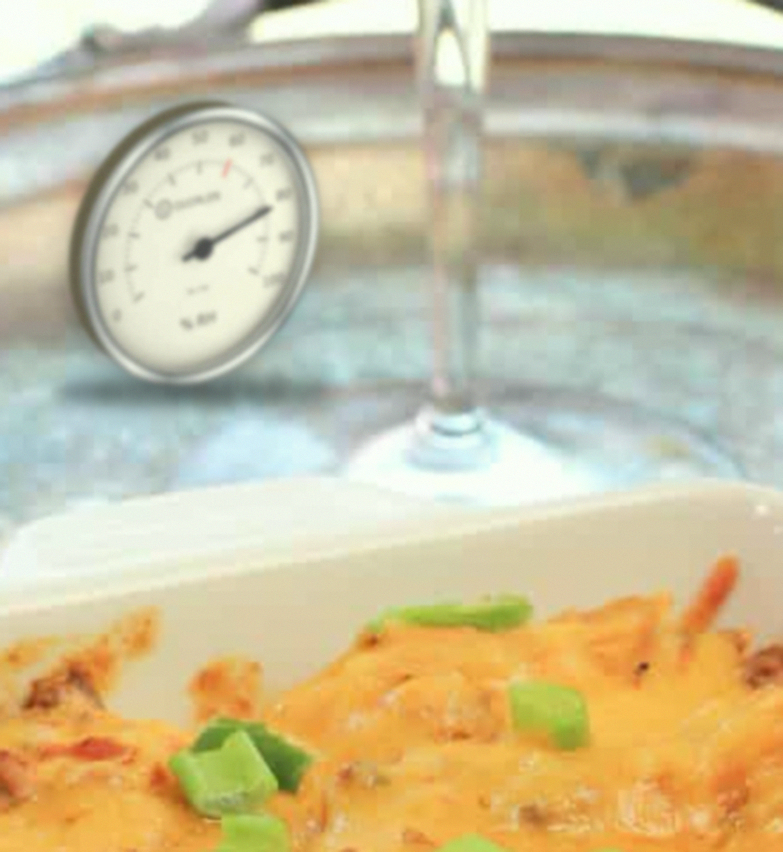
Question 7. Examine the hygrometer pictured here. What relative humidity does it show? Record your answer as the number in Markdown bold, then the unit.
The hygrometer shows **80** %
